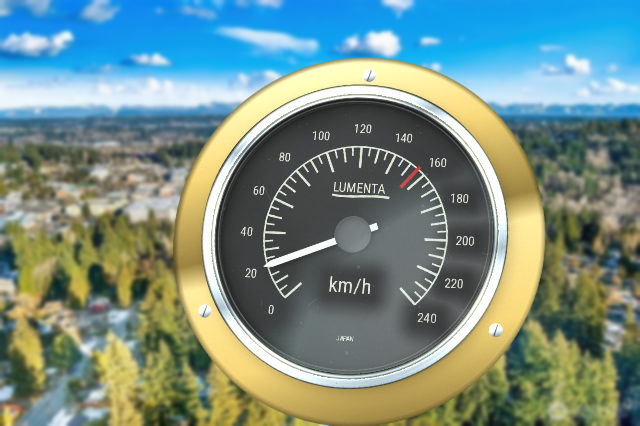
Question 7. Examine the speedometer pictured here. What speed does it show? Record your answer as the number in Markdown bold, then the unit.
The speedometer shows **20** km/h
